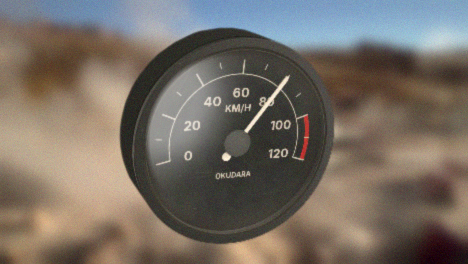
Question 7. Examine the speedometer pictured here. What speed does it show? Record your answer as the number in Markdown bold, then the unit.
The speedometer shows **80** km/h
